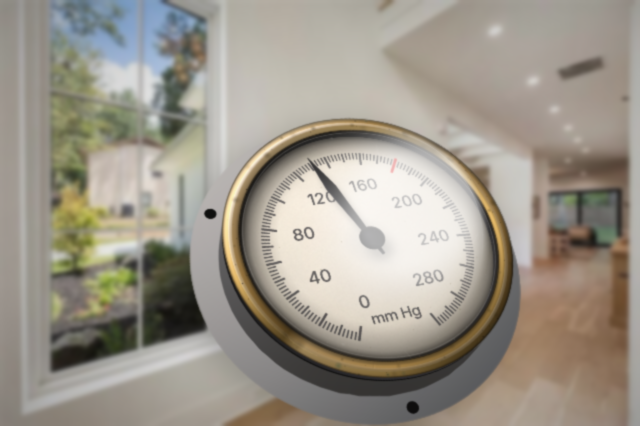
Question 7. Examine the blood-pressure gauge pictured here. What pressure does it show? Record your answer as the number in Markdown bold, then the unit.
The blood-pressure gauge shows **130** mmHg
